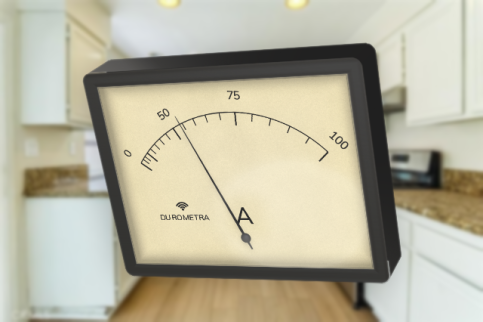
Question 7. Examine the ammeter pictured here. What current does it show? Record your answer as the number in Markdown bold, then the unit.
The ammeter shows **55** A
